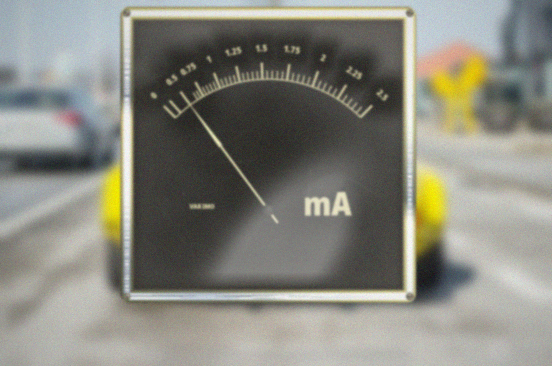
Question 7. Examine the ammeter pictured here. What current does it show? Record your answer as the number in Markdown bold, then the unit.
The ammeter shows **0.5** mA
